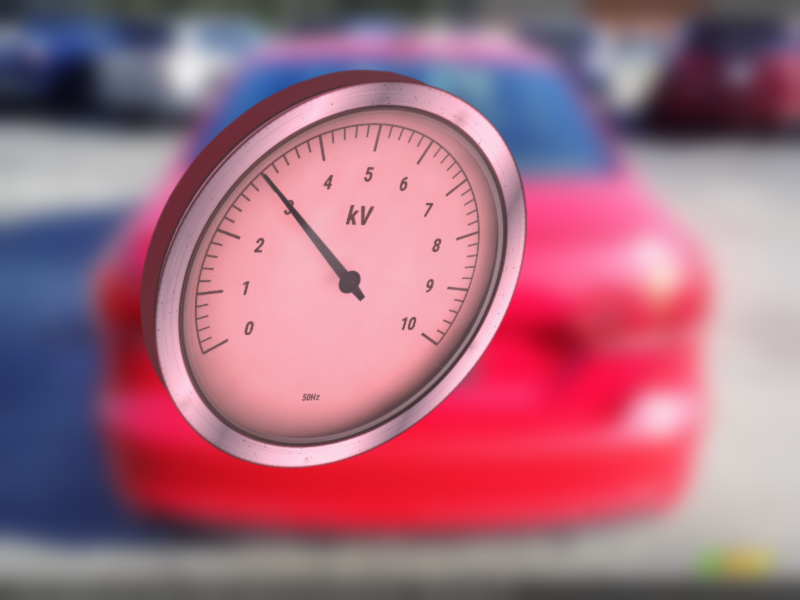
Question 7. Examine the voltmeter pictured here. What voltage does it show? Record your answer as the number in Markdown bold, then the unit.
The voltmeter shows **3** kV
